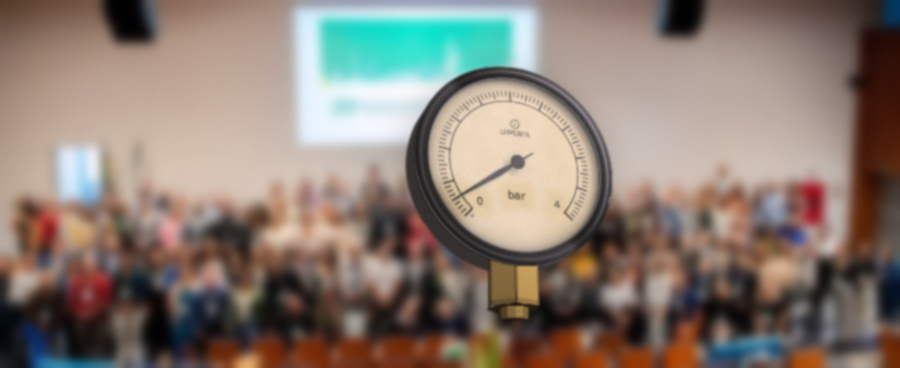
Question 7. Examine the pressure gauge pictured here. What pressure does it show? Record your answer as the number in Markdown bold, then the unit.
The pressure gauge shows **0.2** bar
